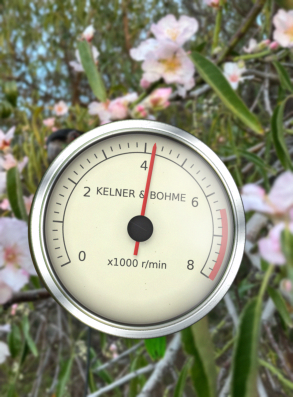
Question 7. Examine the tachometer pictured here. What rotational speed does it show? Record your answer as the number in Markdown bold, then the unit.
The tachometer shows **4200** rpm
